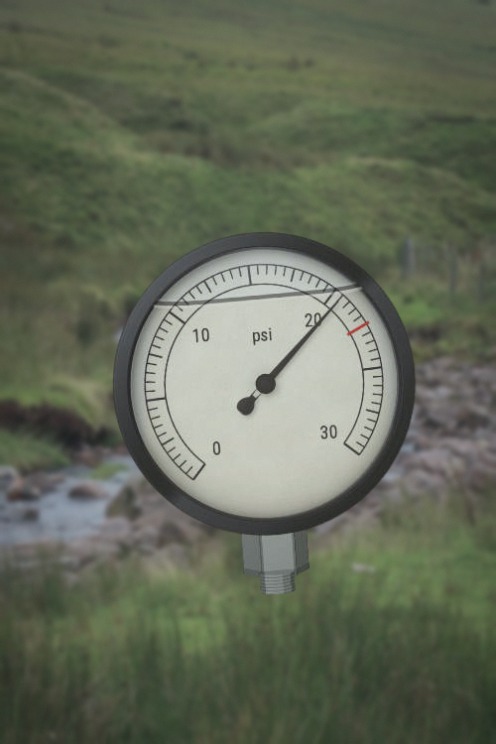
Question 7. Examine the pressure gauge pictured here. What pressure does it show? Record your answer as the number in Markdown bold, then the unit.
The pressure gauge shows **20.5** psi
